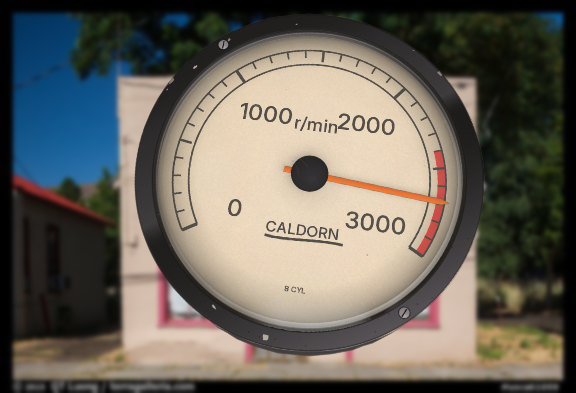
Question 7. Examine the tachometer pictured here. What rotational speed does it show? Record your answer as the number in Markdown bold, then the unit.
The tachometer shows **2700** rpm
